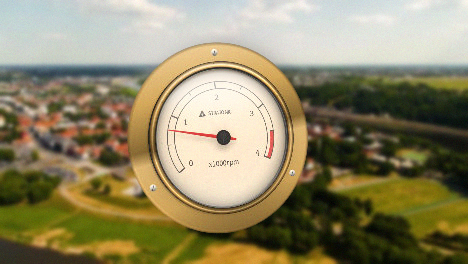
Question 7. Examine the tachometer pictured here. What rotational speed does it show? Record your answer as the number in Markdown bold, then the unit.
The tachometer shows **750** rpm
